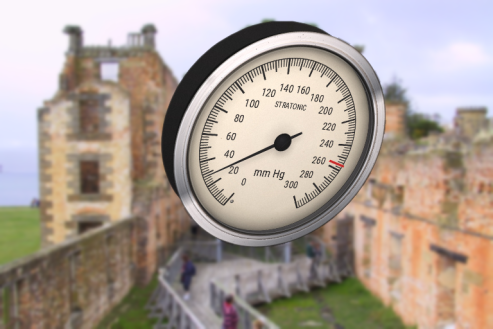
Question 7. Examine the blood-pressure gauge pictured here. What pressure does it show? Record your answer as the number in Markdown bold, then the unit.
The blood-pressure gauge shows **30** mmHg
